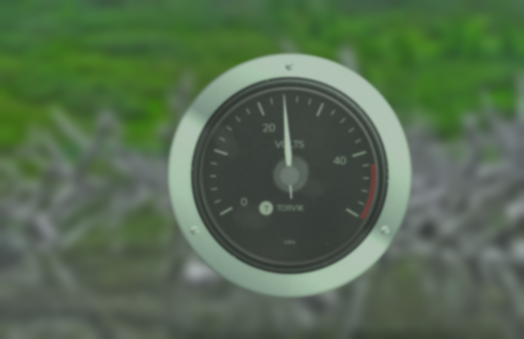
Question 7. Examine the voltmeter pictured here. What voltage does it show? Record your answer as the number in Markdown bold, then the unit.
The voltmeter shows **24** V
